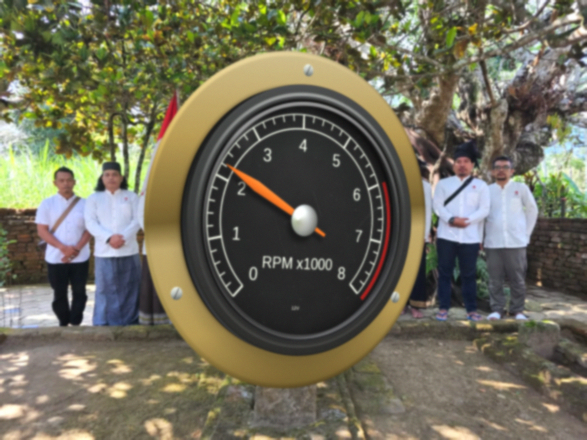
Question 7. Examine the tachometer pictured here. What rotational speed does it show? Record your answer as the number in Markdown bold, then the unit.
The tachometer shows **2200** rpm
